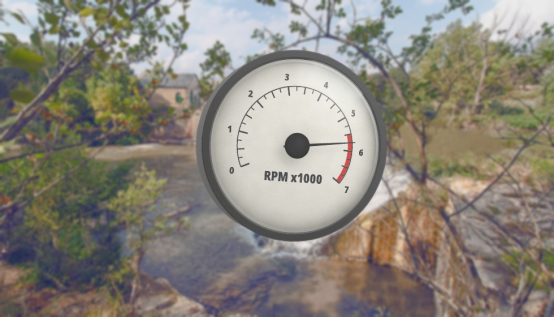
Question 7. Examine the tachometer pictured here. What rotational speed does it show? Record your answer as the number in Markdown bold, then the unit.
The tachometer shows **5750** rpm
